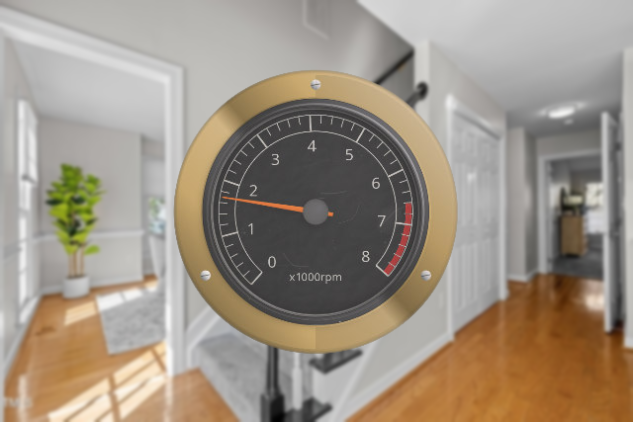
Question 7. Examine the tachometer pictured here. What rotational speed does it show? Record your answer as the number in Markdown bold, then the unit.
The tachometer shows **1700** rpm
